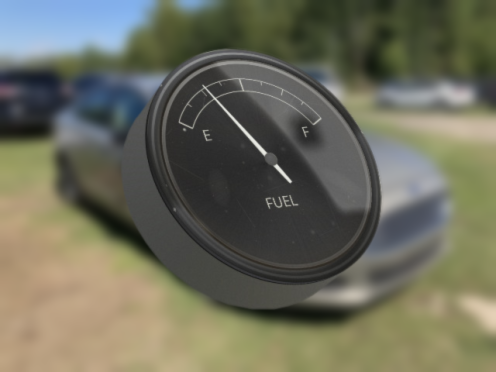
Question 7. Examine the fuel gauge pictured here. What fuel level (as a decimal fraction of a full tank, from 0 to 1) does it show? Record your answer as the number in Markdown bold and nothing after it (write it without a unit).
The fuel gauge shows **0.25**
